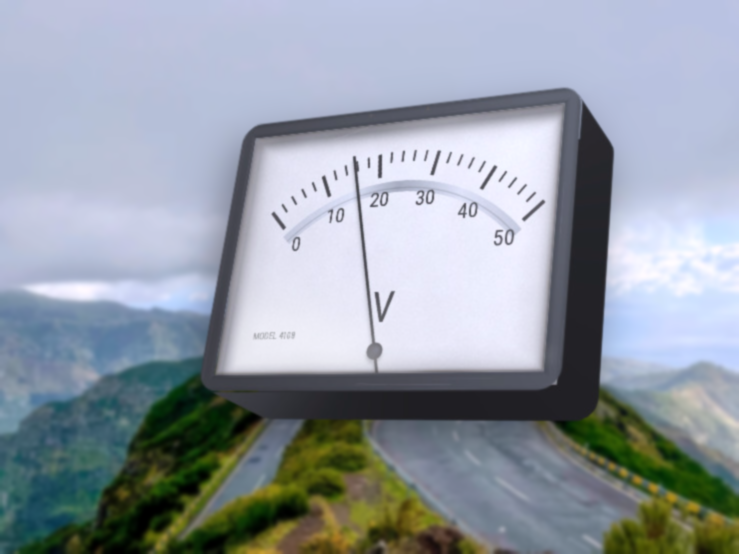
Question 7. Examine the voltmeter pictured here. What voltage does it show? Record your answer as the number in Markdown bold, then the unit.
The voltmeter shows **16** V
